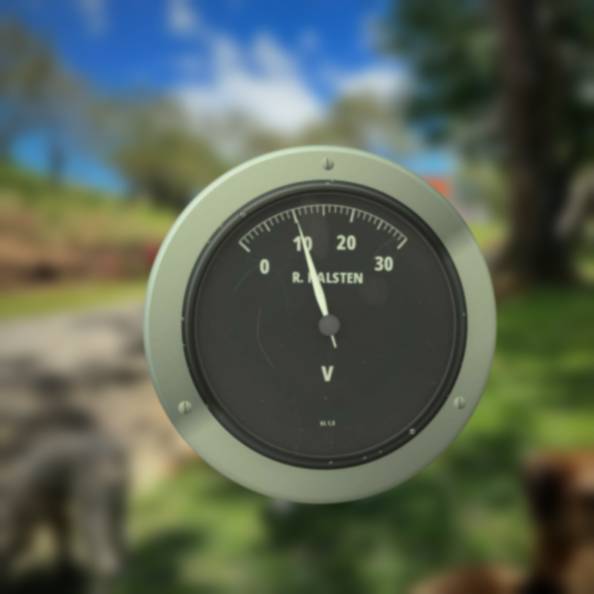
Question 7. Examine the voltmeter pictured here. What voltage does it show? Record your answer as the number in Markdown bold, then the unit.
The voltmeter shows **10** V
